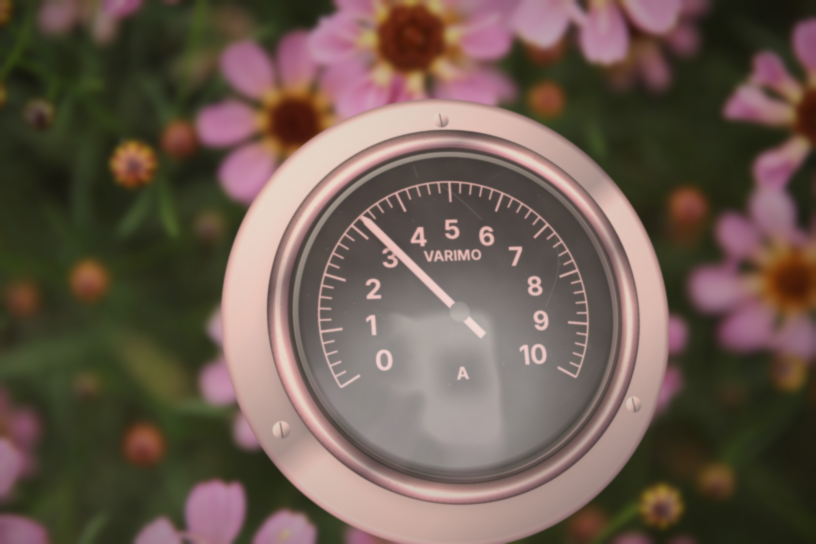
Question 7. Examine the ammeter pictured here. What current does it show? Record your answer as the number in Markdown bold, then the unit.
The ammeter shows **3.2** A
